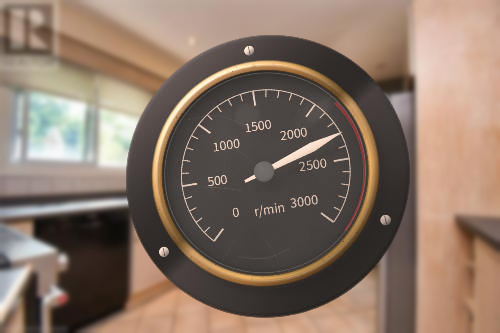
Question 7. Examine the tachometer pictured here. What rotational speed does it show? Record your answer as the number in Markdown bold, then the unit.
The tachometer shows **2300** rpm
